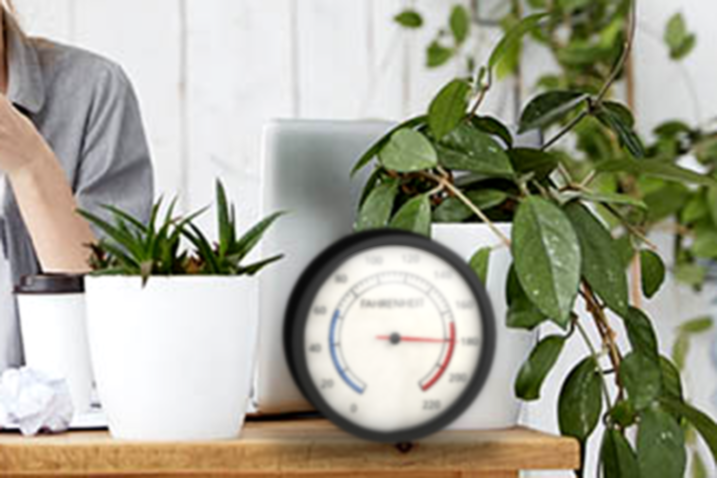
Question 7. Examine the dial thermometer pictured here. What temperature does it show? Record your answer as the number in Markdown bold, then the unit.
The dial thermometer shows **180** °F
